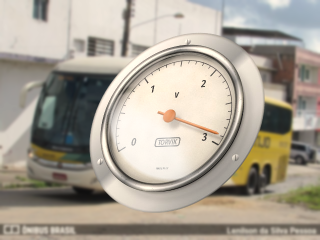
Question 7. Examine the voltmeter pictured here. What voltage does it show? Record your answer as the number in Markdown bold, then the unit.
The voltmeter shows **2.9** V
